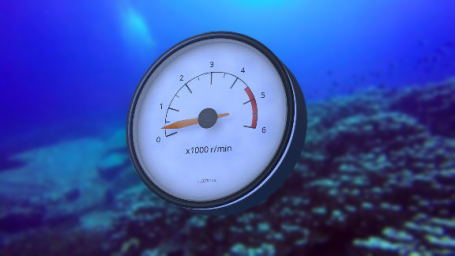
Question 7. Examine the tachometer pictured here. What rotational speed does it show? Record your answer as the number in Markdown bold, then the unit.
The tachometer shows **250** rpm
